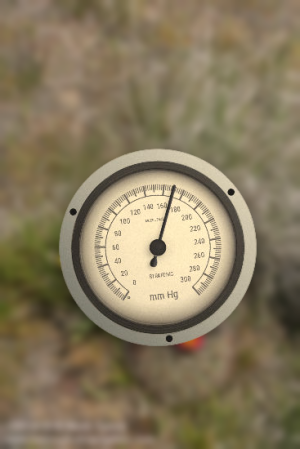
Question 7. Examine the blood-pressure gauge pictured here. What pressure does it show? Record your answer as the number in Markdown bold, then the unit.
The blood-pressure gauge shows **170** mmHg
